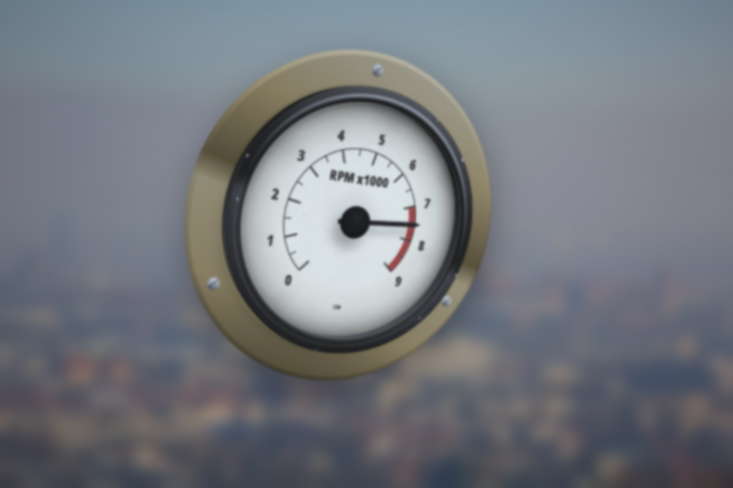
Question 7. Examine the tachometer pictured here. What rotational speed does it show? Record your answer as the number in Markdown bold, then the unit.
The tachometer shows **7500** rpm
